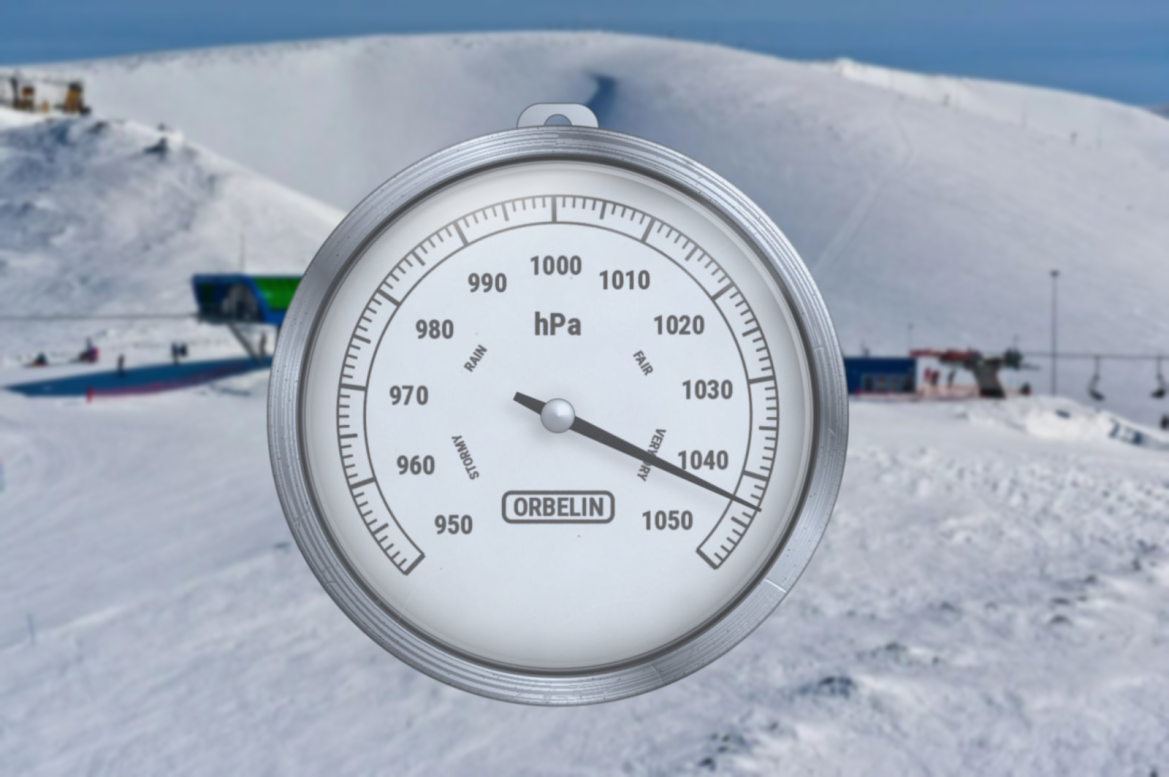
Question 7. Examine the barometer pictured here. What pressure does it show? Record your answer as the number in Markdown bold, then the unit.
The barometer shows **1043** hPa
